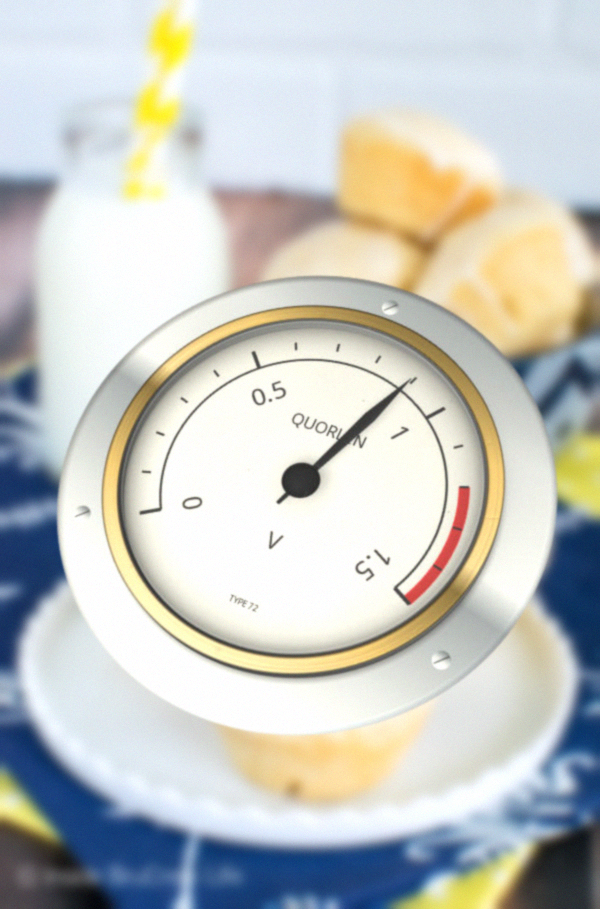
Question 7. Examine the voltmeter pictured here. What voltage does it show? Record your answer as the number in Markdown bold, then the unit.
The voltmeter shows **0.9** V
